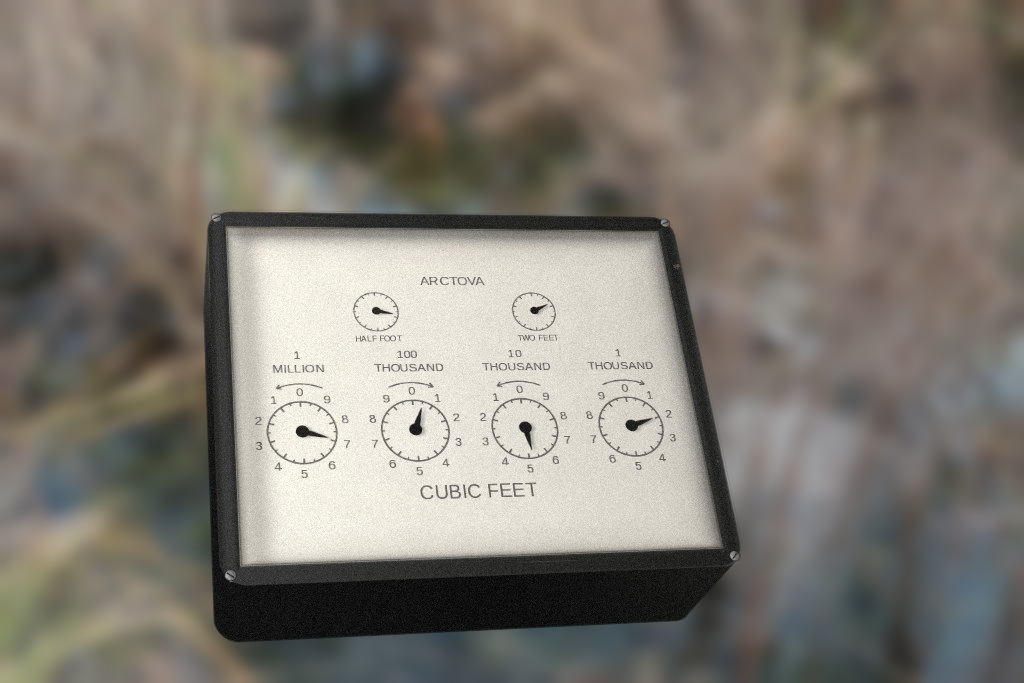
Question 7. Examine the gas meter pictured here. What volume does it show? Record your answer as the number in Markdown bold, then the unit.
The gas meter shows **705200** ft³
